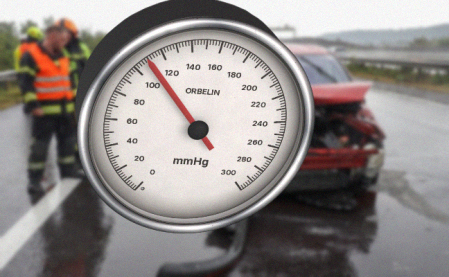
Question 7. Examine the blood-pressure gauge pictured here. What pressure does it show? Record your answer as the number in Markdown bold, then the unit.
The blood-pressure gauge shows **110** mmHg
